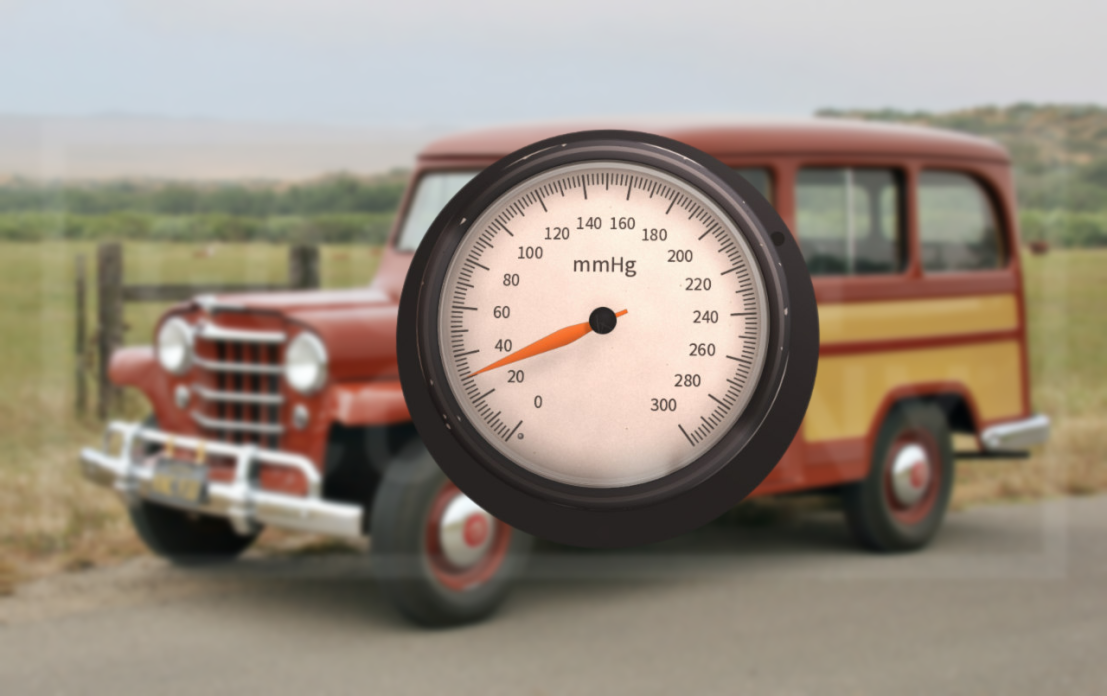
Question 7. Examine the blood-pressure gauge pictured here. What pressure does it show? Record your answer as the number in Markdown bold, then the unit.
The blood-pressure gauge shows **30** mmHg
